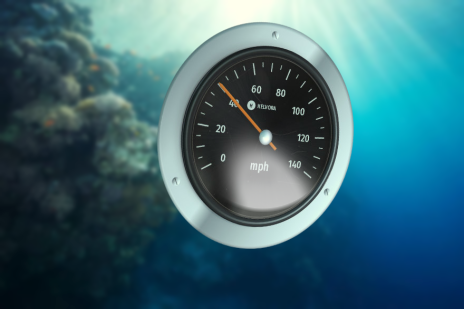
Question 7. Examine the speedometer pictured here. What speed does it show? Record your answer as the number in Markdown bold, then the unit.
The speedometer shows **40** mph
